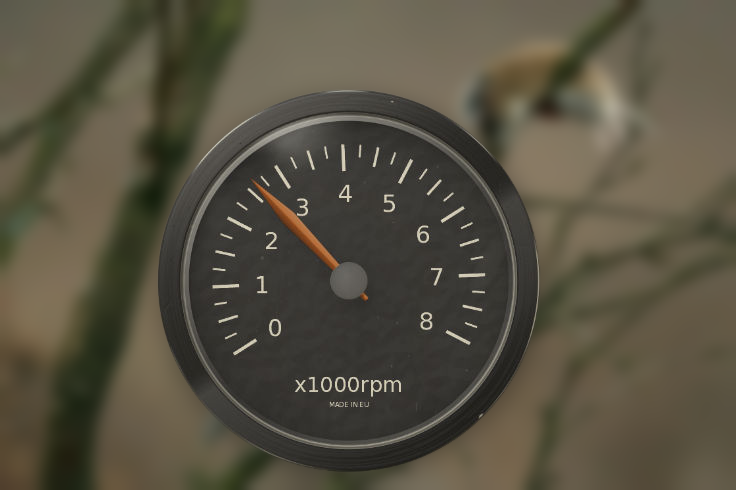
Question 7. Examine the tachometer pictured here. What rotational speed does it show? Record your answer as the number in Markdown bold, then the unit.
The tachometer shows **2625** rpm
